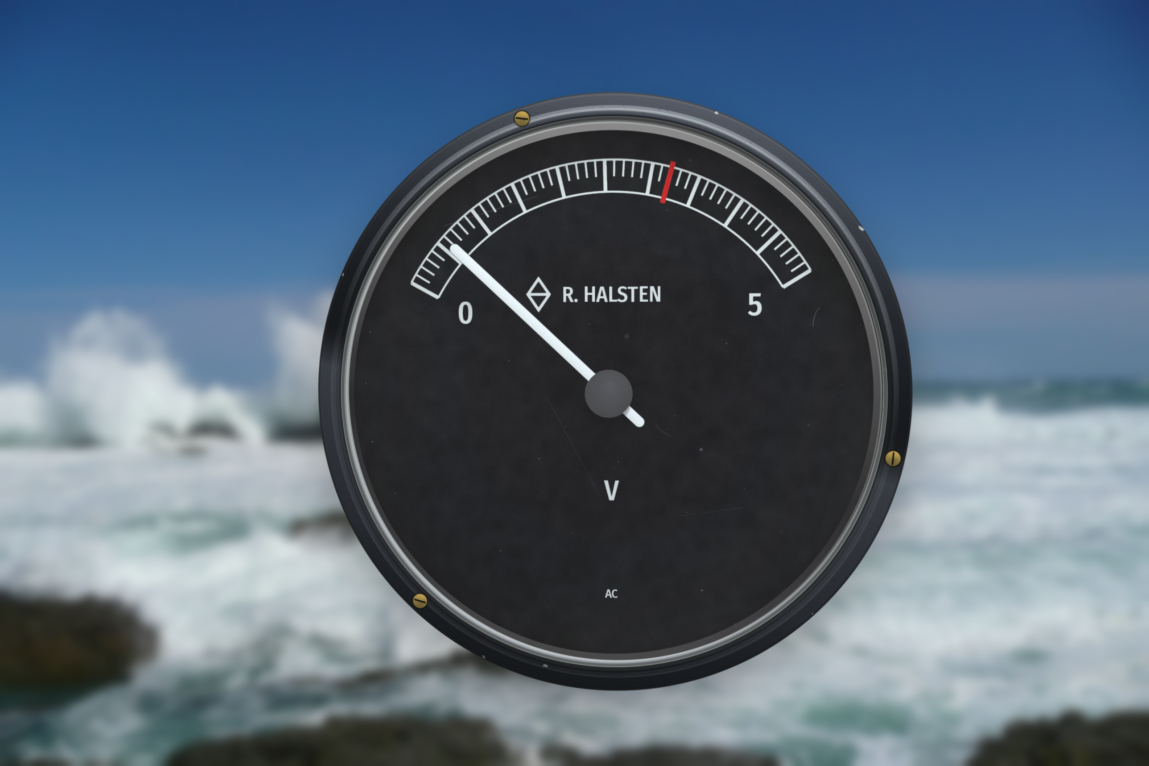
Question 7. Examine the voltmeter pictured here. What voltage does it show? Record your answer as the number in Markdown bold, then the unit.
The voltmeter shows **0.6** V
